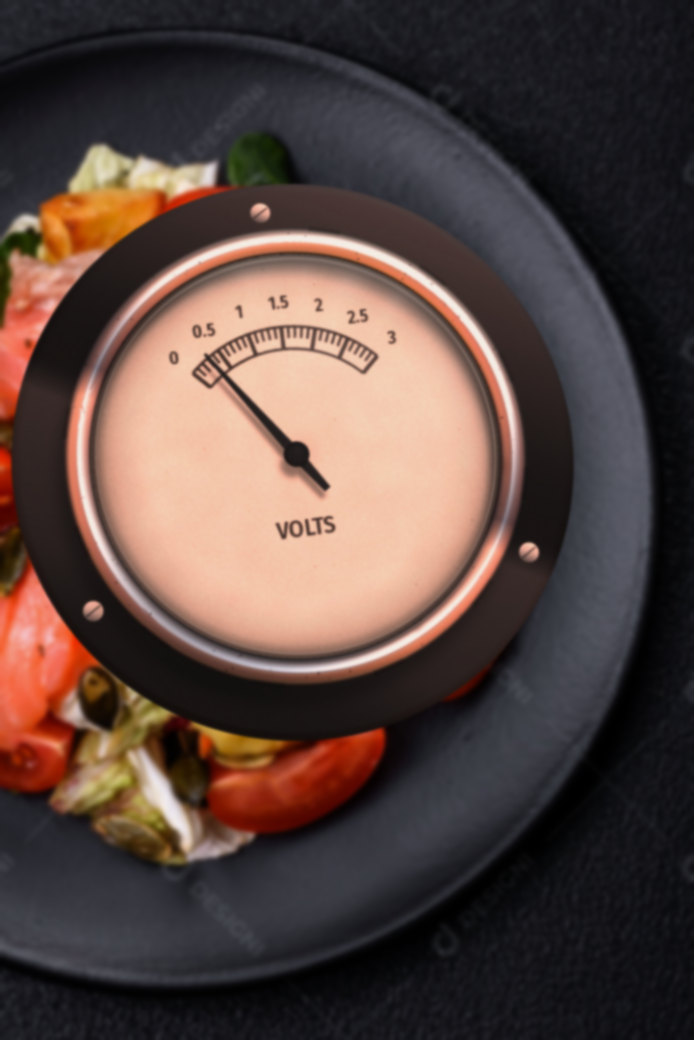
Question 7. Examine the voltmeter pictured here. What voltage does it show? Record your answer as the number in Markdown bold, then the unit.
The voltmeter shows **0.3** V
